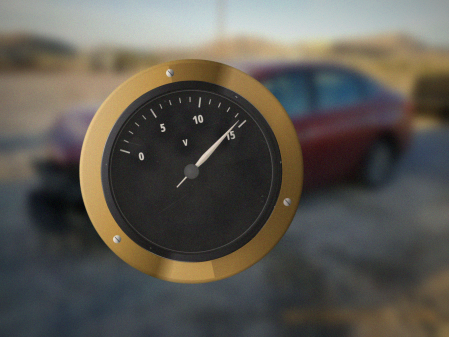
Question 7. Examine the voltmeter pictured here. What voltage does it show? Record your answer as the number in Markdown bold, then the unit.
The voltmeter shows **14.5** V
